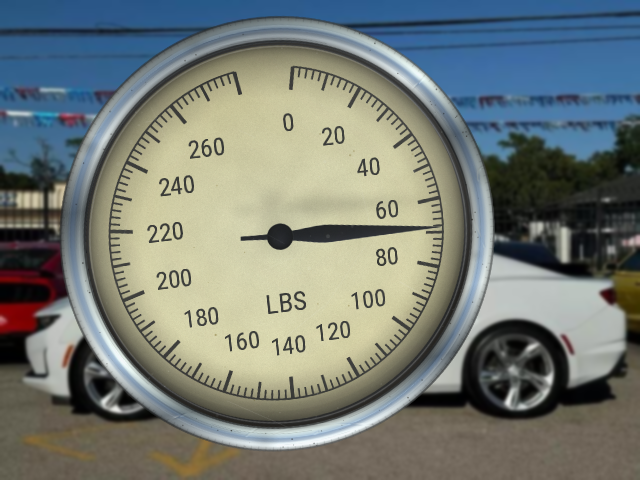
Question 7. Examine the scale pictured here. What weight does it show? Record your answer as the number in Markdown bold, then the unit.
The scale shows **68** lb
